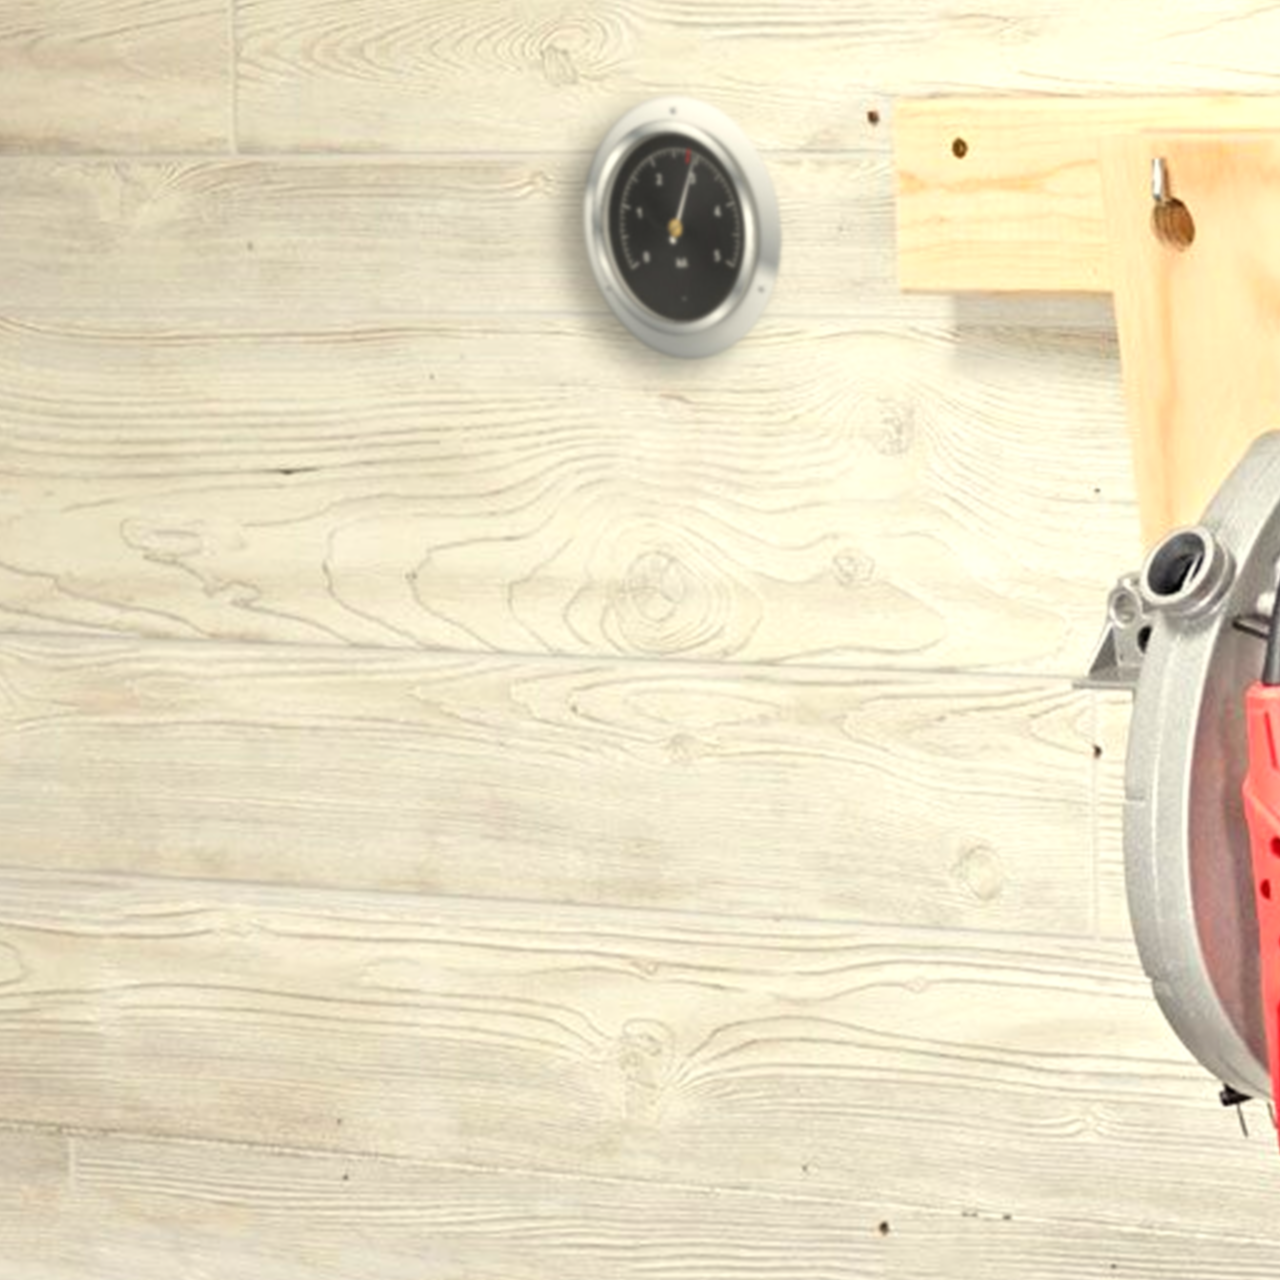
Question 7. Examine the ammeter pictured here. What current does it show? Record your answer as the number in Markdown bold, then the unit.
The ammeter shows **3** kA
